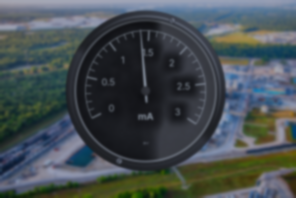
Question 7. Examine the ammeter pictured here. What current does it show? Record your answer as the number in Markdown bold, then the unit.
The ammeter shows **1.4** mA
